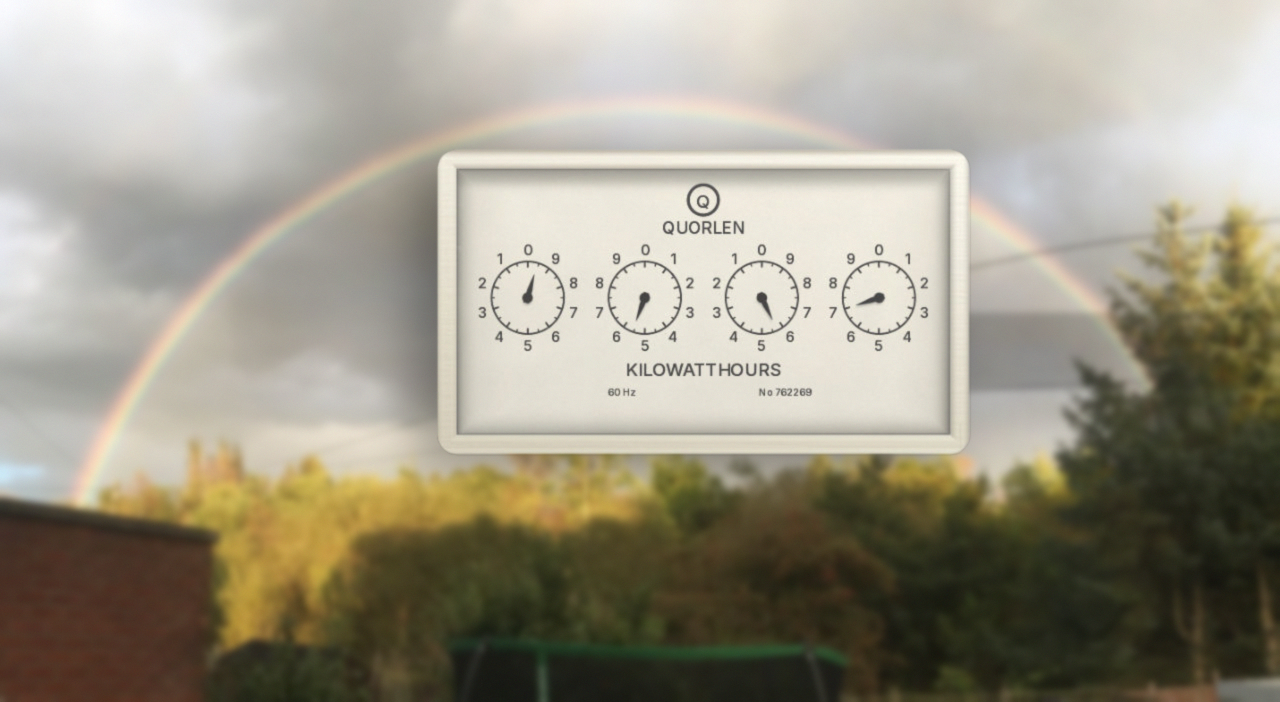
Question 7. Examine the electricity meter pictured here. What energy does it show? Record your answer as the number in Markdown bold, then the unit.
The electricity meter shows **9557** kWh
